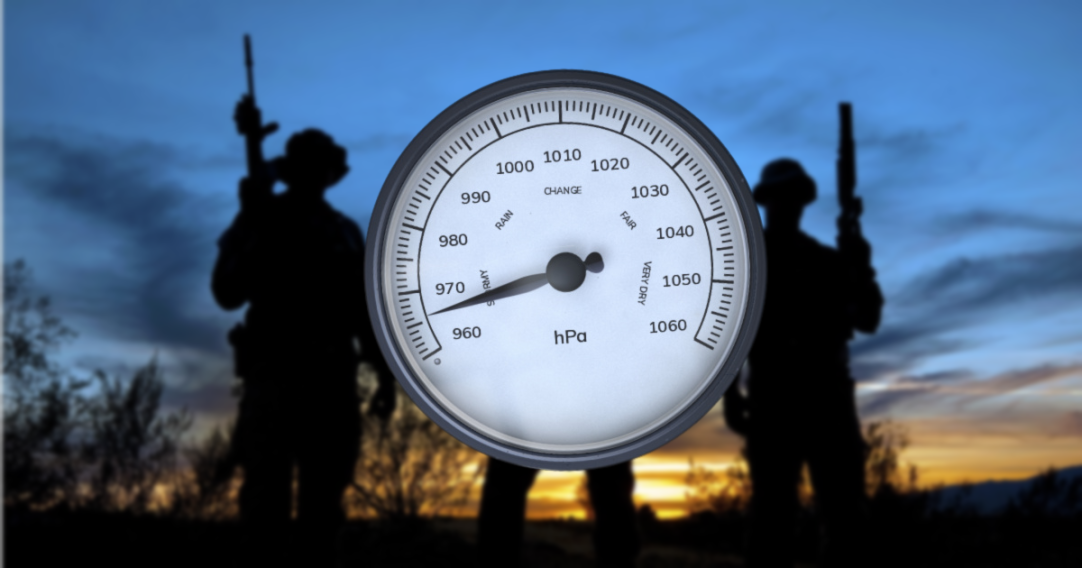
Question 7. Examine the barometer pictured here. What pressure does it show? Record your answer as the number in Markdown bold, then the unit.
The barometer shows **966** hPa
